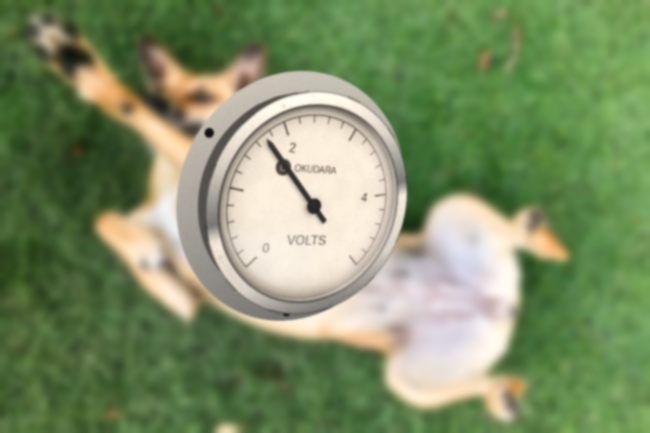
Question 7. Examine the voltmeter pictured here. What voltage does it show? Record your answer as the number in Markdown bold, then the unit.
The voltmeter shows **1.7** V
